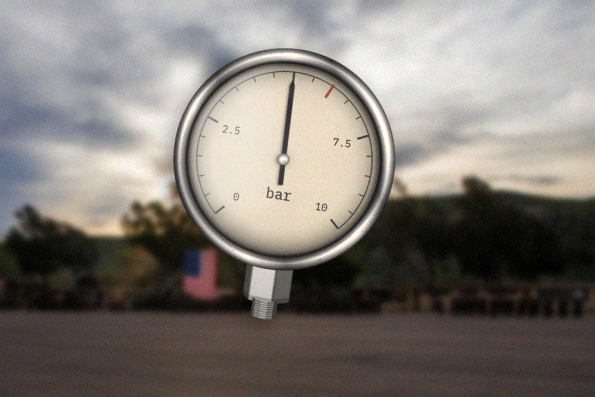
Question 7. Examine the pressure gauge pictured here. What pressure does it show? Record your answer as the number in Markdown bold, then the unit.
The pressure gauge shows **5** bar
